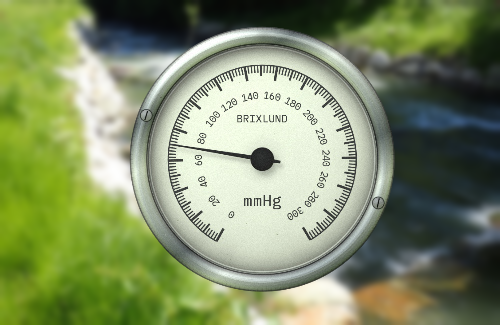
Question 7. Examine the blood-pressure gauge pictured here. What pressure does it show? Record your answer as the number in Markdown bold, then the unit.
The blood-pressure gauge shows **70** mmHg
